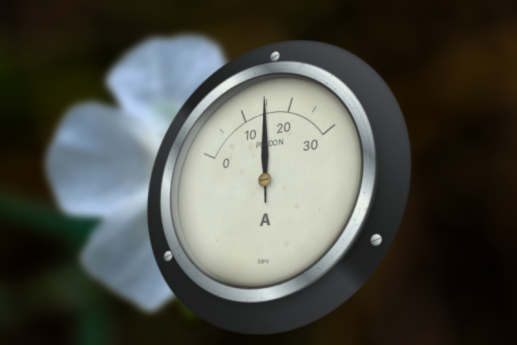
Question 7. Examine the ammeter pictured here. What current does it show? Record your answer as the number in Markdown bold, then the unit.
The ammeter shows **15** A
